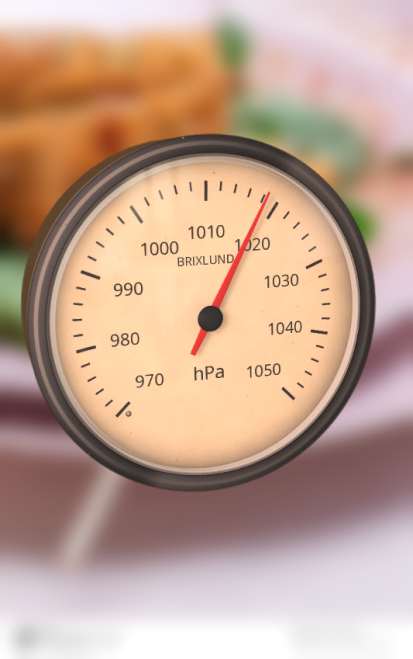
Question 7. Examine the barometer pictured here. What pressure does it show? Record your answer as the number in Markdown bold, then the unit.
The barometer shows **1018** hPa
